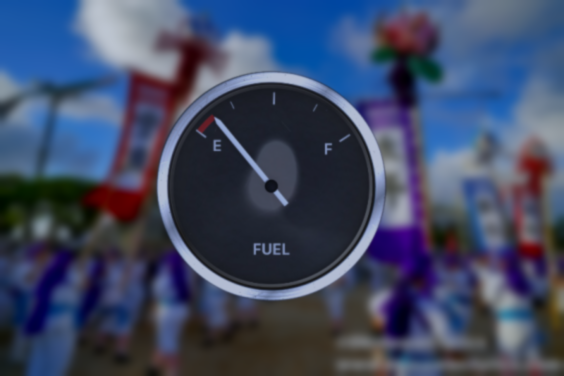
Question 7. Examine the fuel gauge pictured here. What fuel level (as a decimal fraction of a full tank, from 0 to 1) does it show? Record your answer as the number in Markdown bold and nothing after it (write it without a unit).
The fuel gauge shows **0.125**
